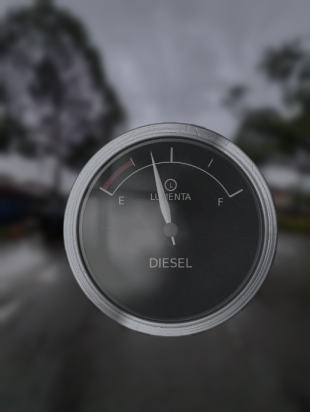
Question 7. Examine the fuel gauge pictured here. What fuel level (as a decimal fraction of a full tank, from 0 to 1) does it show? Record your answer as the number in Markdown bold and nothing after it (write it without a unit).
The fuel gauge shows **0.375**
